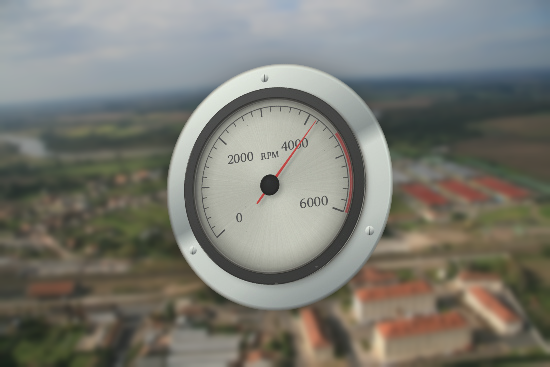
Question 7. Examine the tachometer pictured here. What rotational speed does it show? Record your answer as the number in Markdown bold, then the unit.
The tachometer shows **4200** rpm
